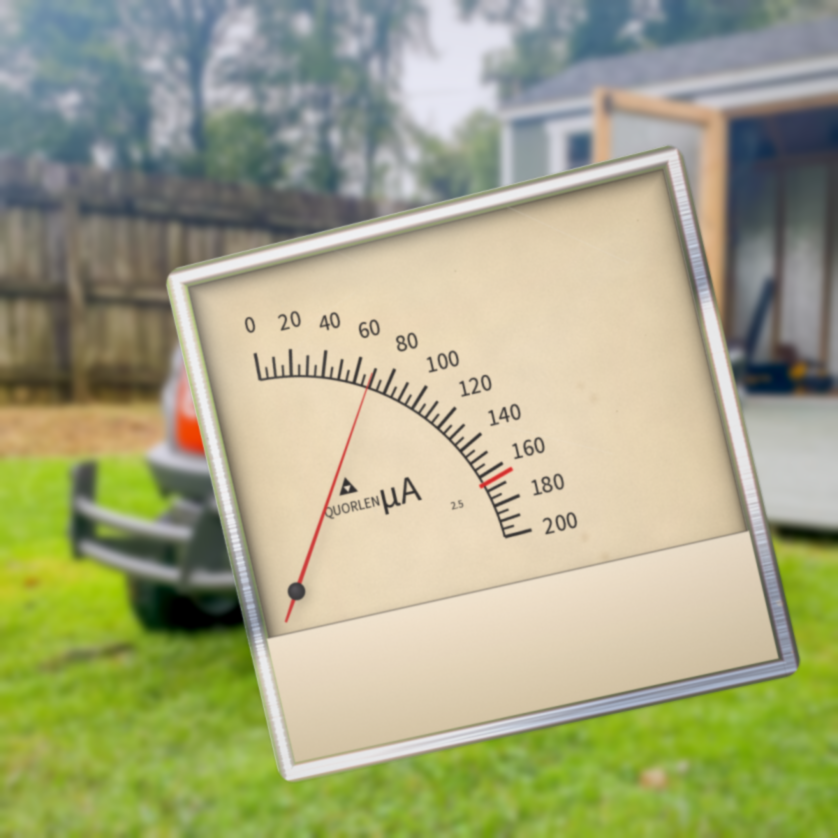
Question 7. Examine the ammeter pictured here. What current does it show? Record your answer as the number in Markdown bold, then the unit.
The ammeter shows **70** µA
